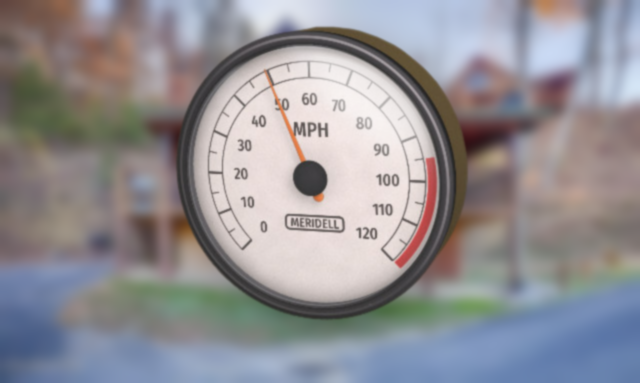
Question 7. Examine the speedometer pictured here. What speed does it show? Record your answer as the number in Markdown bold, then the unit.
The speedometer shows **50** mph
